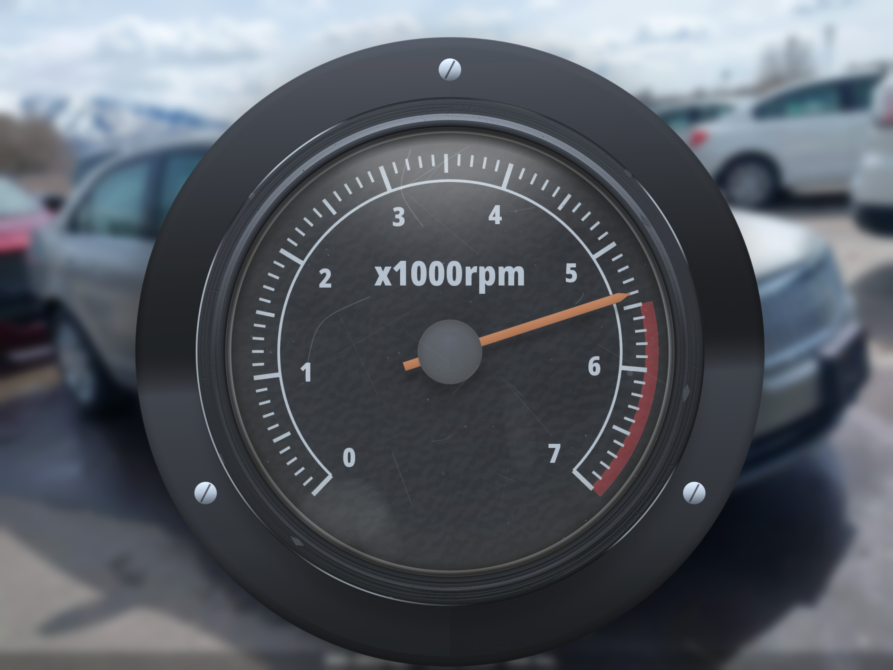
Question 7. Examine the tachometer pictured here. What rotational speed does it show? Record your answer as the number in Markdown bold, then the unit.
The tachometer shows **5400** rpm
